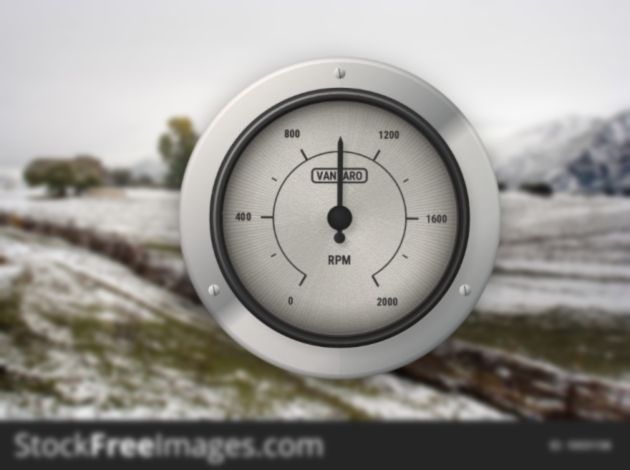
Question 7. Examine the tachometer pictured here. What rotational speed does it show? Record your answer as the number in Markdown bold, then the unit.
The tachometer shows **1000** rpm
